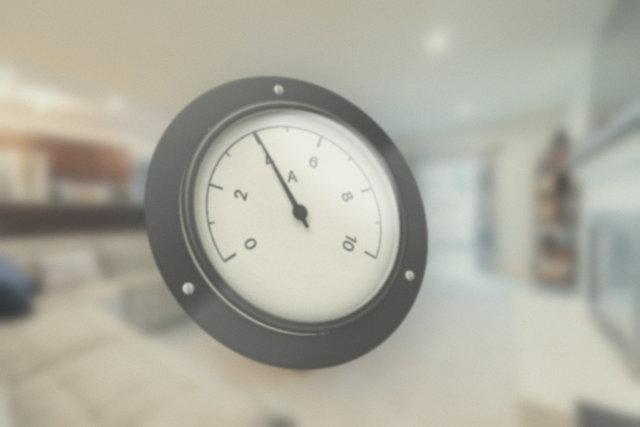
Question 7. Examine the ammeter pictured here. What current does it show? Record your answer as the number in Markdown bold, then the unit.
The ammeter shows **4** A
